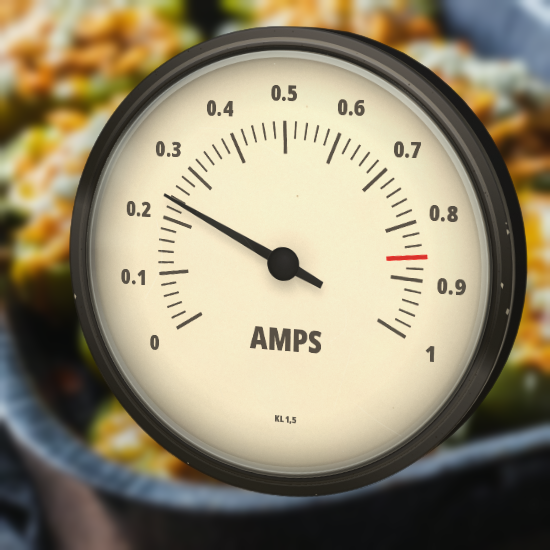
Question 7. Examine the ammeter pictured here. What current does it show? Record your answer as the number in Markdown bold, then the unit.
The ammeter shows **0.24** A
